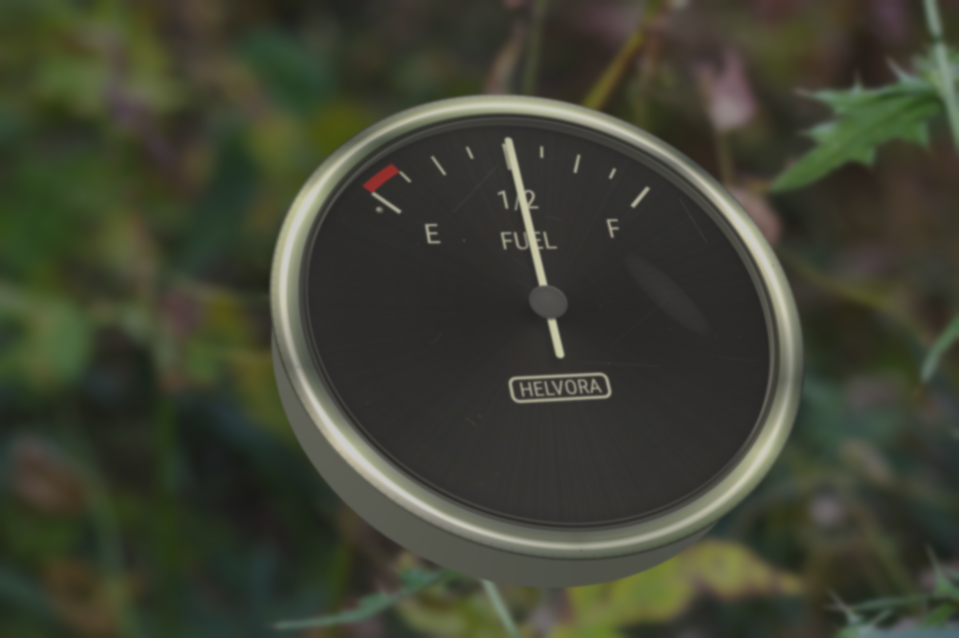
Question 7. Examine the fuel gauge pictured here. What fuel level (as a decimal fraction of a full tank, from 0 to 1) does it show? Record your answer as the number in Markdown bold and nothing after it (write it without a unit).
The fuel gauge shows **0.5**
